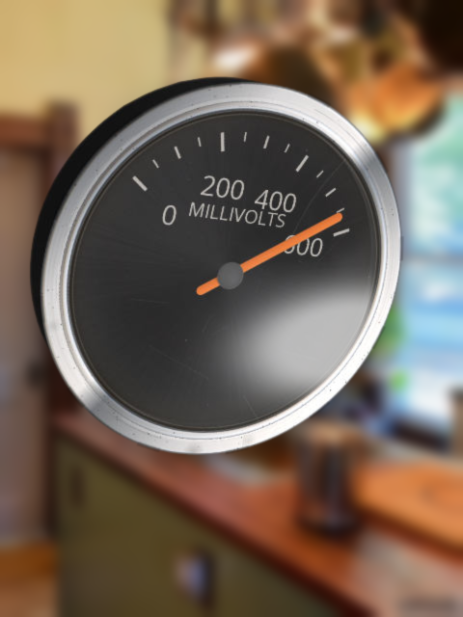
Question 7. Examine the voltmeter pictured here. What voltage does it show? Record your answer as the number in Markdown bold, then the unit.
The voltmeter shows **550** mV
